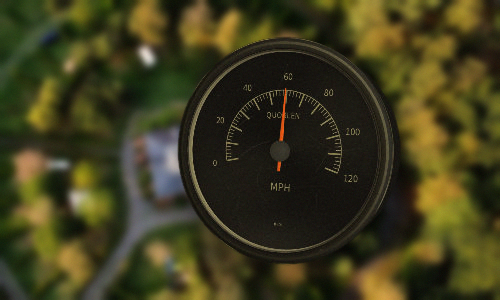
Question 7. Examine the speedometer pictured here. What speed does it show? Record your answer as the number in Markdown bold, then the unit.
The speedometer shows **60** mph
